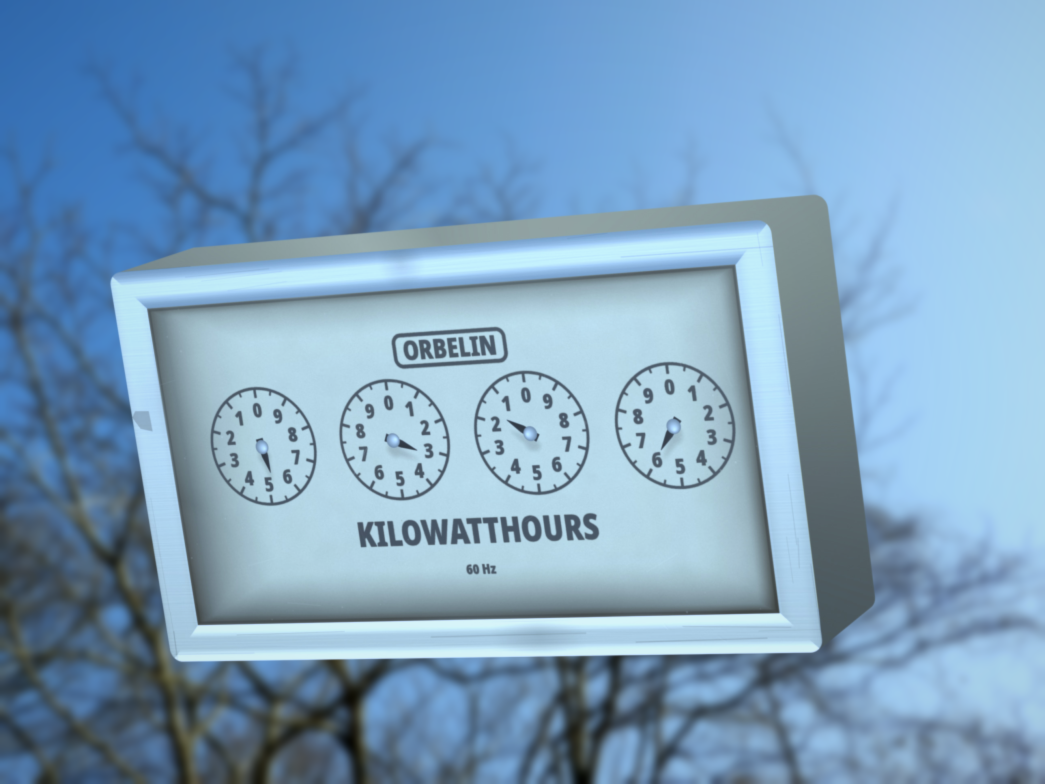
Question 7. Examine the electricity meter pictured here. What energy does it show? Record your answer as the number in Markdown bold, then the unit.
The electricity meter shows **5316** kWh
